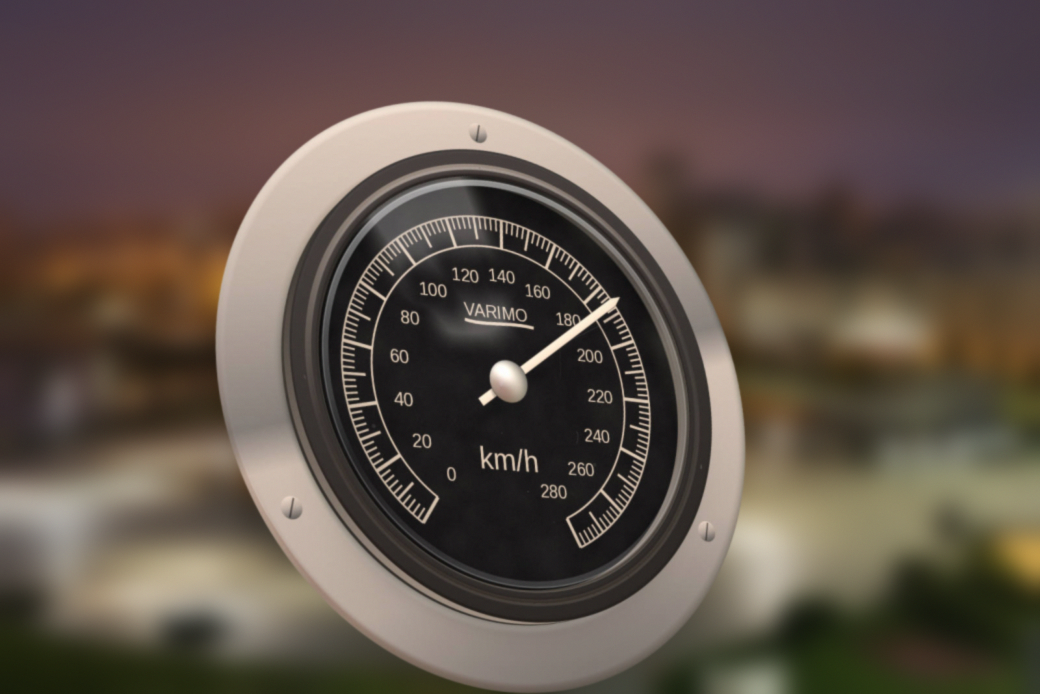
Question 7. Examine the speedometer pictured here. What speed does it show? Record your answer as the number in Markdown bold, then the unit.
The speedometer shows **186** km/h
